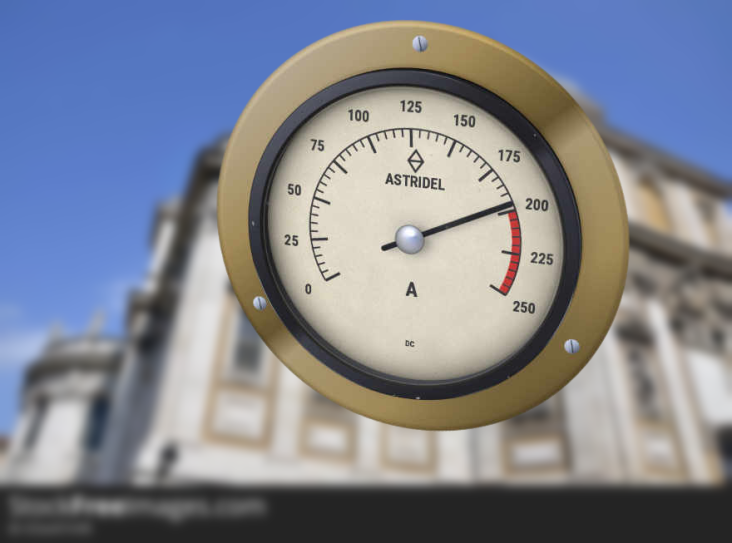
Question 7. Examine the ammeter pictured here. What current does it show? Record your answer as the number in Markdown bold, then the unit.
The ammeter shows **195** A
